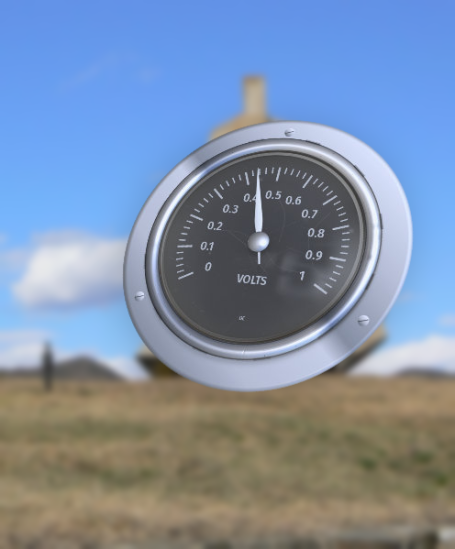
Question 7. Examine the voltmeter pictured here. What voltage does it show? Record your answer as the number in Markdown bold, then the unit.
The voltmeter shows **0.44** V
